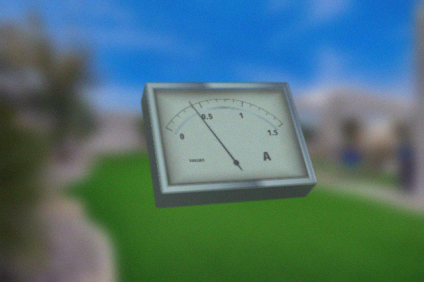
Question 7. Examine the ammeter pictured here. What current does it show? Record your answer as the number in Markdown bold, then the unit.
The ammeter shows **0.4** A
